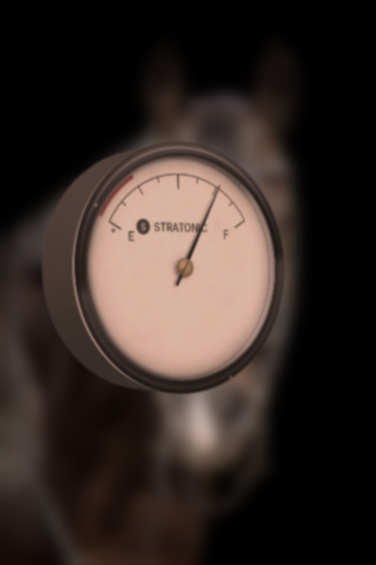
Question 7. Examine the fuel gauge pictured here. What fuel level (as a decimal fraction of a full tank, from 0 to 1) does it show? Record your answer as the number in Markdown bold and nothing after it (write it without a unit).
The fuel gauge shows **0.75**
